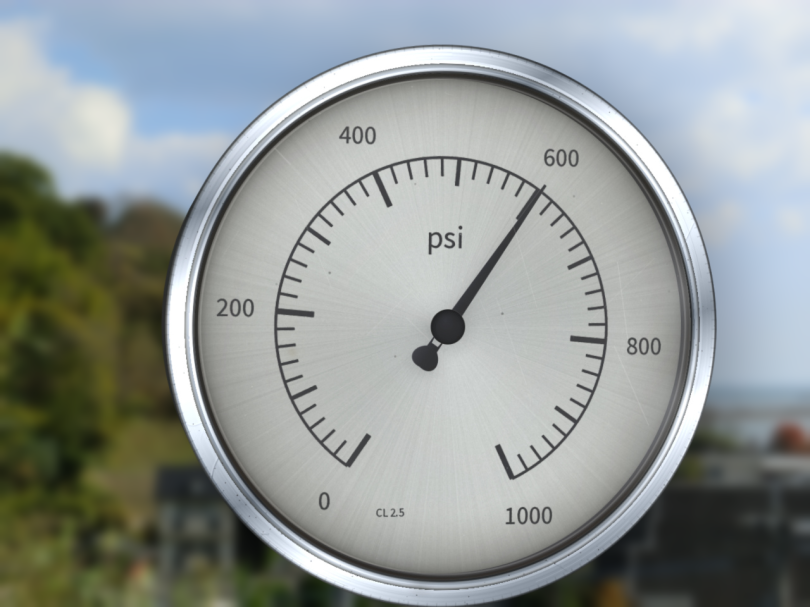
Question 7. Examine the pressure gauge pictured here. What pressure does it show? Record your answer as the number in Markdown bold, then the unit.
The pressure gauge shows **600** psi
